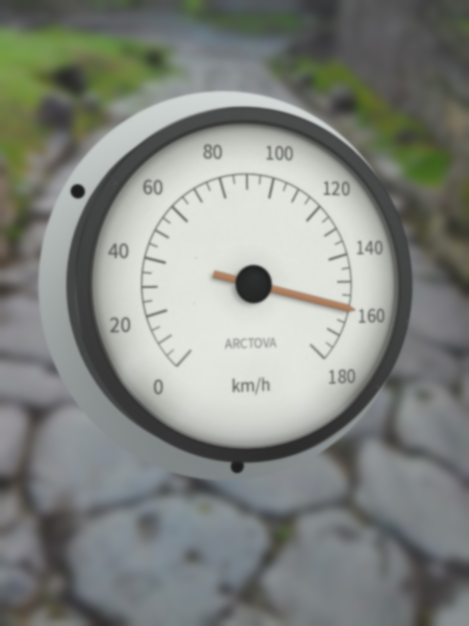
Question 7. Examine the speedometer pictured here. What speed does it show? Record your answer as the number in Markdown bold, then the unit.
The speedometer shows **160** km/h
